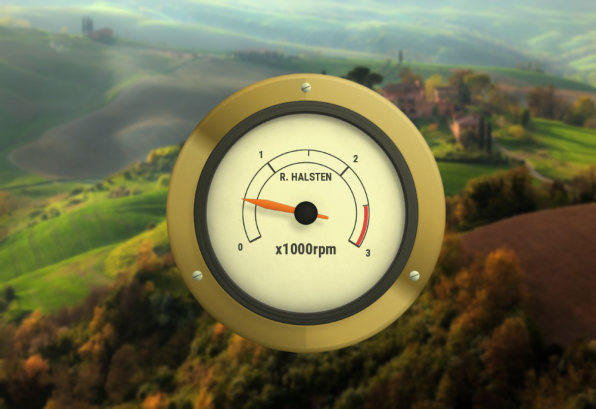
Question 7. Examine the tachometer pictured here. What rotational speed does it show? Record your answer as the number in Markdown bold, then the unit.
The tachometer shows **500** rpm
